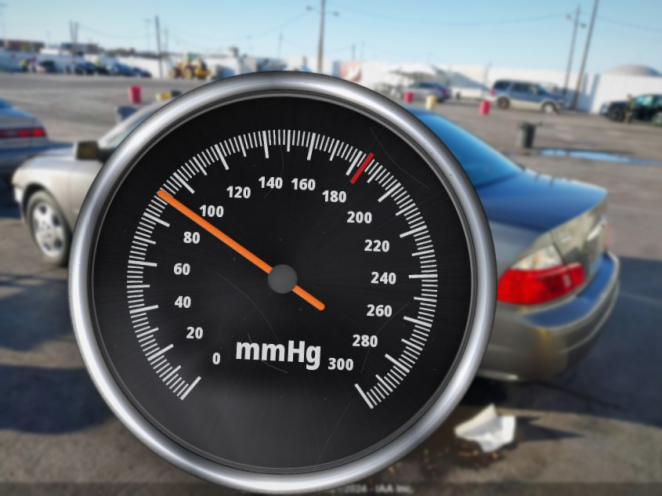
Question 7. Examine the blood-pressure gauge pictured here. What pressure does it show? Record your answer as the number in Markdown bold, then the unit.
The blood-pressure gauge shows **90** mmHg
